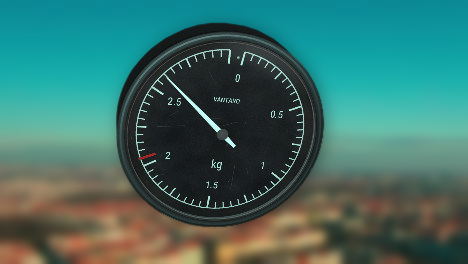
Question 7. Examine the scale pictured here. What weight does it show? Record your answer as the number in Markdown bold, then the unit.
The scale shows **2.6** kg
